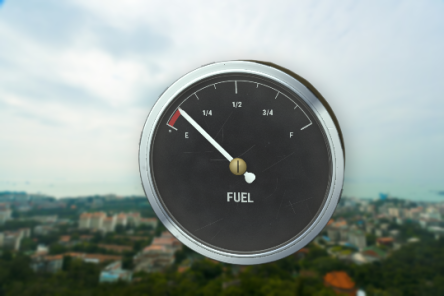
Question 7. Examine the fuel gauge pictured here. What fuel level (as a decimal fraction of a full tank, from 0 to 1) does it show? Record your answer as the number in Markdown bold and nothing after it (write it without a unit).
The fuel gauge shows **0.125**
